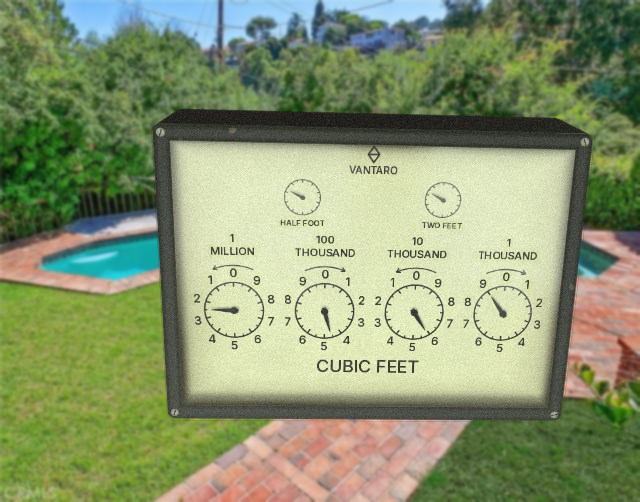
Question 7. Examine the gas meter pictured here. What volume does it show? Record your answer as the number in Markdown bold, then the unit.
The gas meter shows **245900** ft³
